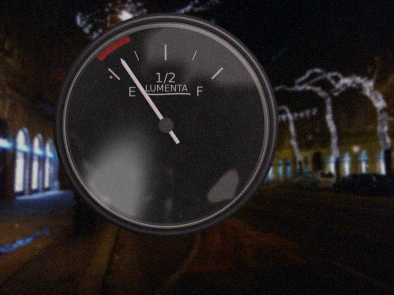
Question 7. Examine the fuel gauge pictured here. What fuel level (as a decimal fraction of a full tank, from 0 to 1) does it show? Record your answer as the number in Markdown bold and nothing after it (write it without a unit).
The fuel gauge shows **0.125**
